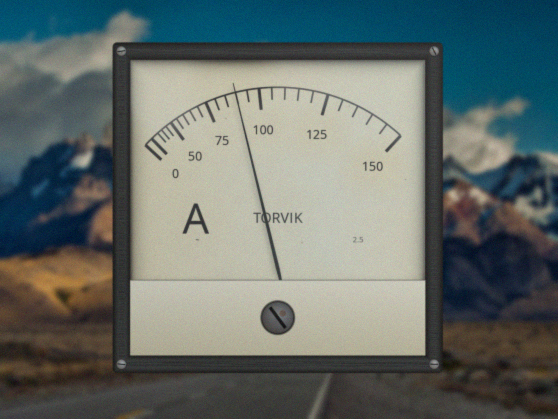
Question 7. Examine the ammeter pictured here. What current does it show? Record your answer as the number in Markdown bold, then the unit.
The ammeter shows **90** A
